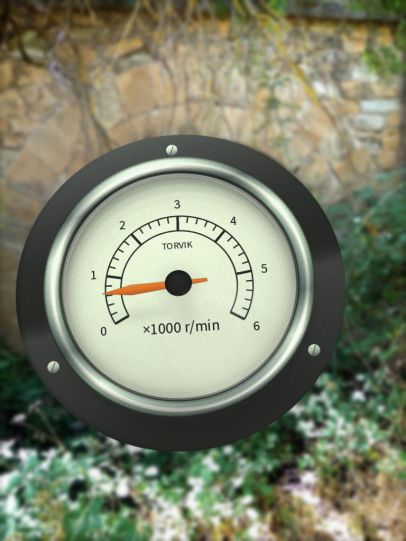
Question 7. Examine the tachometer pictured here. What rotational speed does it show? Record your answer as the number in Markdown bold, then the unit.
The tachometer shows **600** rpm
